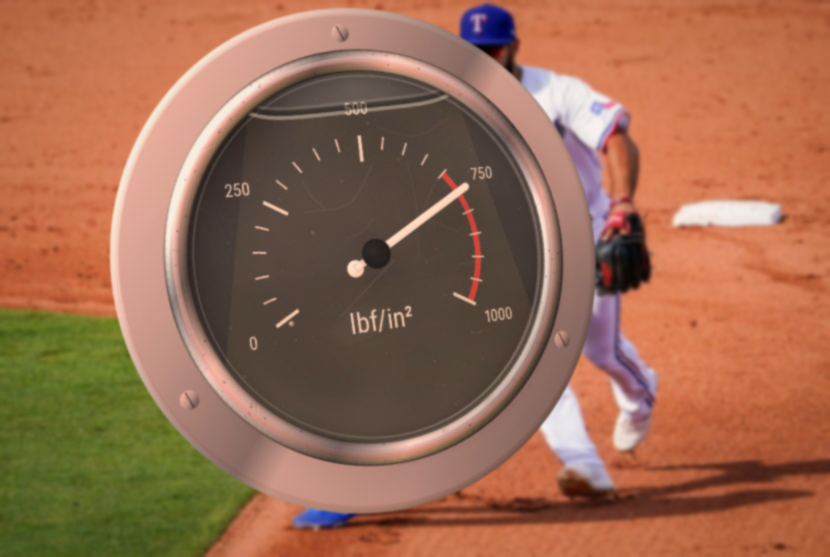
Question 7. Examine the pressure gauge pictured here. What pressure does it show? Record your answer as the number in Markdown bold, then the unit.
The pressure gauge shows **750** psi
